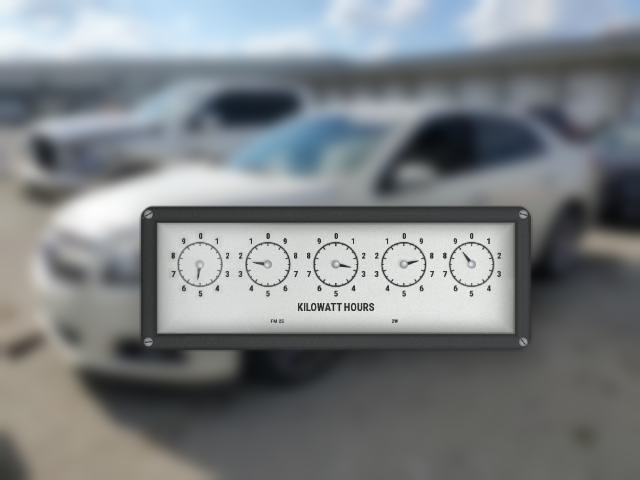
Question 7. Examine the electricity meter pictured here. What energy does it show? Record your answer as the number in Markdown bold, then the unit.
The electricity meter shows **52279** kWh
